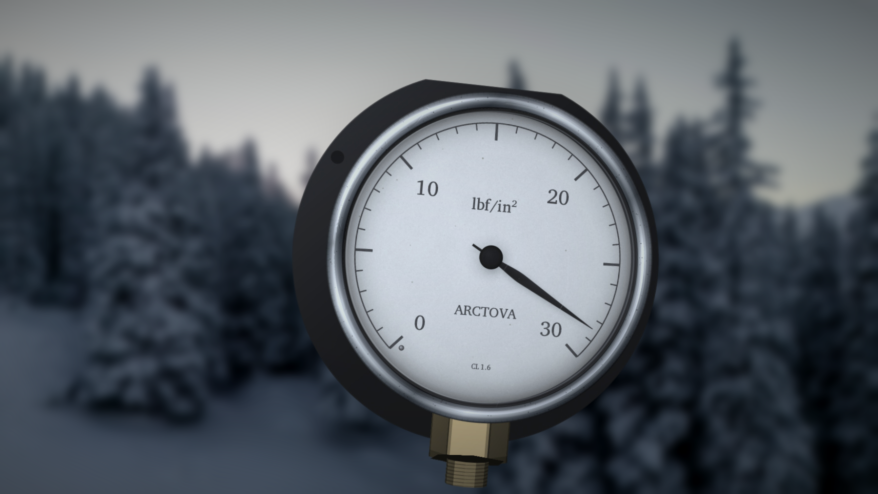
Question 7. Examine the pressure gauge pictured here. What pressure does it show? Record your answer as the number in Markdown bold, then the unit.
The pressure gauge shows **28.5** psi
